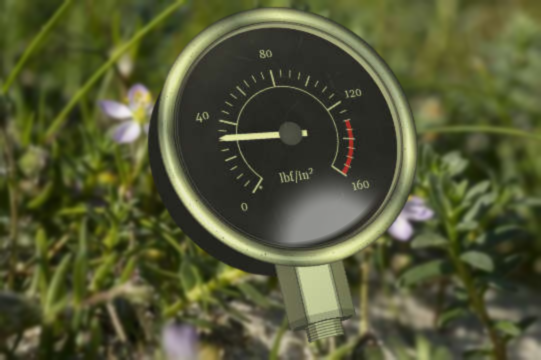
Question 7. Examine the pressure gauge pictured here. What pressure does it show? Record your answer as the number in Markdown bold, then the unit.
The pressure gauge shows **30** psi
